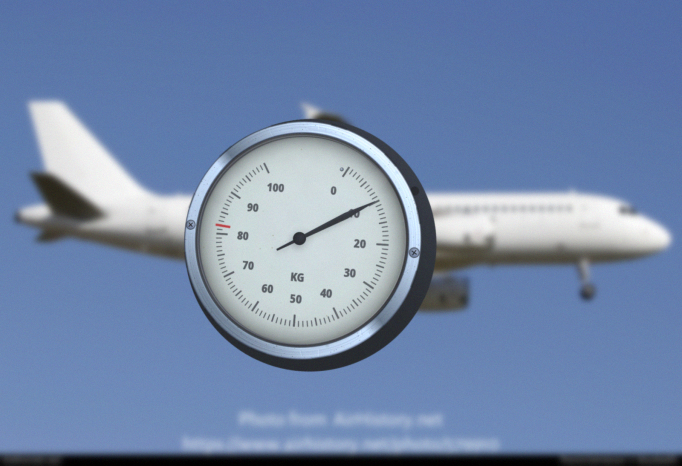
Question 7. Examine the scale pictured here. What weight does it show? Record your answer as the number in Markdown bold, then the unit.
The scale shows **10** kg
